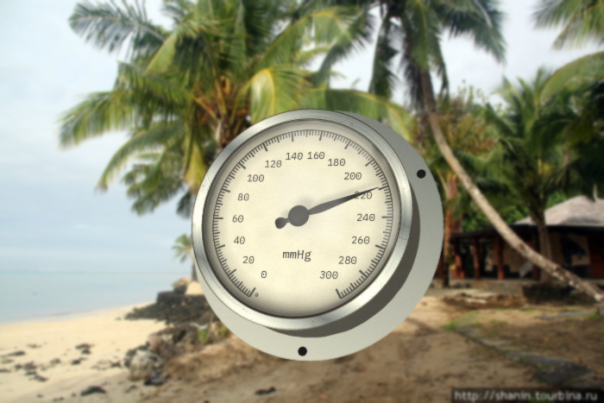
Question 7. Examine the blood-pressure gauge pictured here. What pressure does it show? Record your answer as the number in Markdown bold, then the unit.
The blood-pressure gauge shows **220** mmHg
